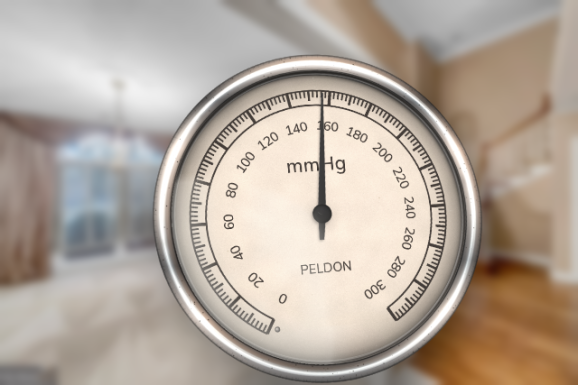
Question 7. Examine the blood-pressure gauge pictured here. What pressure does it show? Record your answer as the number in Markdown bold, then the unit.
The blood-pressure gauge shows **156** mmHg
